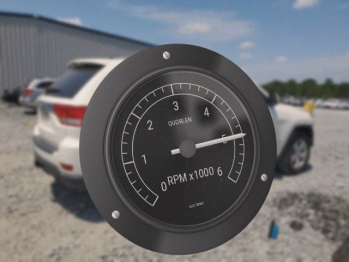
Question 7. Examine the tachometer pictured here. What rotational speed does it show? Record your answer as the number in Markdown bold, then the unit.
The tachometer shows **5000** rpm
